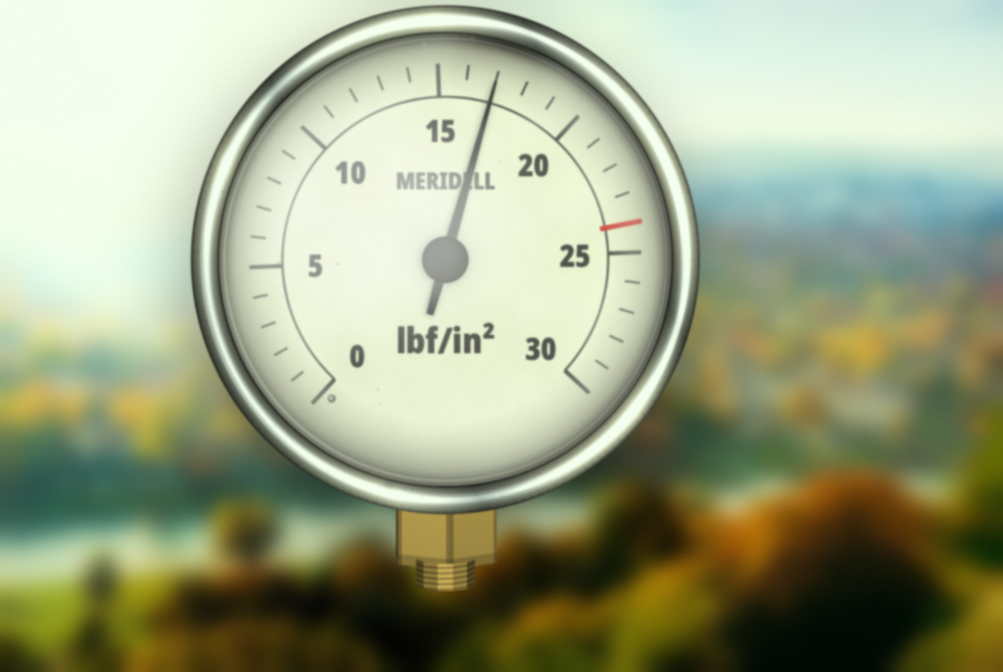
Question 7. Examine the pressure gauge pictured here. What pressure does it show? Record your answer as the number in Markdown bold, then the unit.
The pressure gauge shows **17** psi
